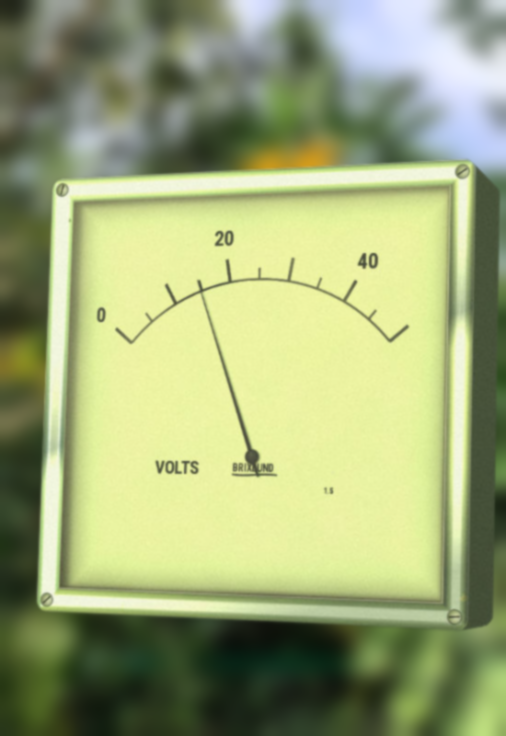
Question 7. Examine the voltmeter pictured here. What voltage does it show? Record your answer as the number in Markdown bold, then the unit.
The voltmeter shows **15** V
